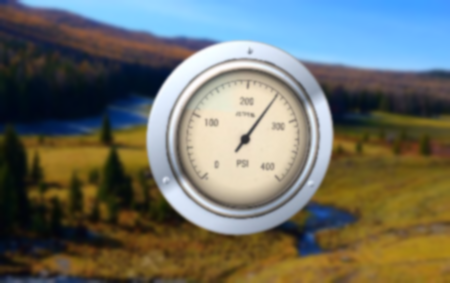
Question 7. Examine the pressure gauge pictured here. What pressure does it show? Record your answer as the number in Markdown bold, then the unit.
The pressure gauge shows **250** psi
